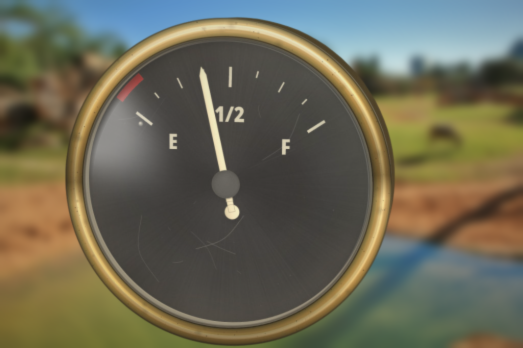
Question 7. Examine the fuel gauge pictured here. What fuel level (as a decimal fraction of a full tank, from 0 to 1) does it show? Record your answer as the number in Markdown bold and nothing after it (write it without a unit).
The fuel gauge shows **0.375**
